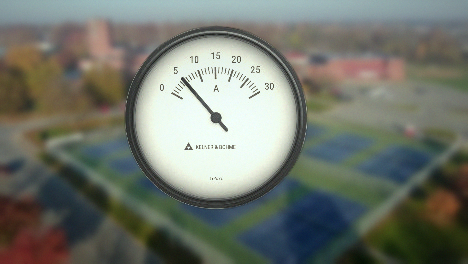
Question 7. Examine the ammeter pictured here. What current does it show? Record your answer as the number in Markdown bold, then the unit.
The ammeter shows **5** A
